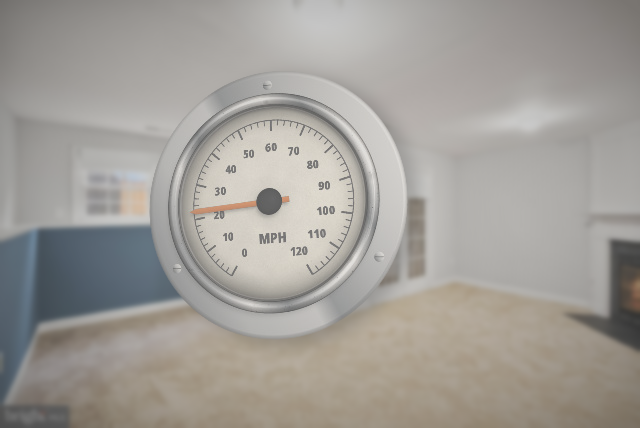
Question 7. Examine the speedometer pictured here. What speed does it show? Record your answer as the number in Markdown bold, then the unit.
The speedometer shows **22** mph
